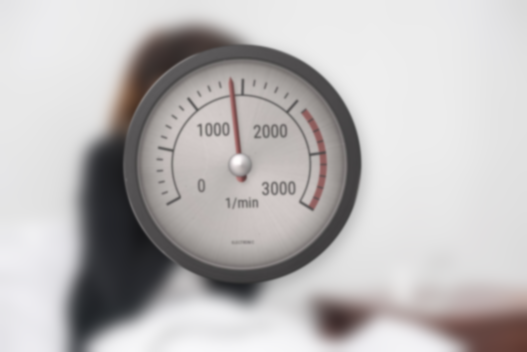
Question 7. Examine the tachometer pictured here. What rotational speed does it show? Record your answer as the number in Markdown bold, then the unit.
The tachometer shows **1400** rpm
